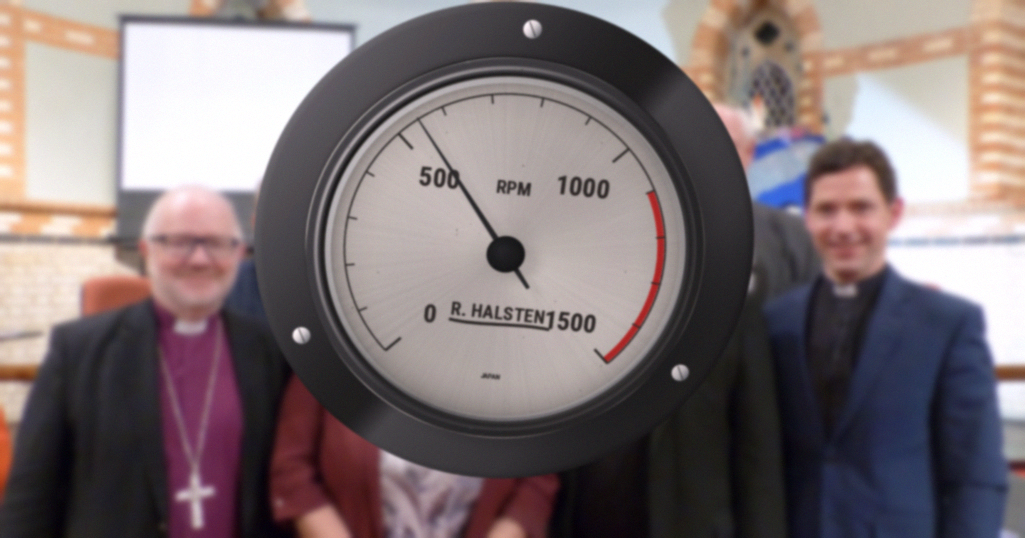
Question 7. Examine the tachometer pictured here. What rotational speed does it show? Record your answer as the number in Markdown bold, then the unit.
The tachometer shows **550** rpm
